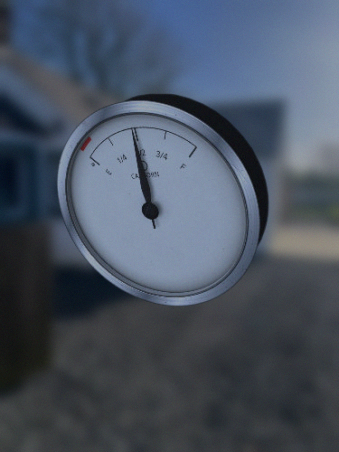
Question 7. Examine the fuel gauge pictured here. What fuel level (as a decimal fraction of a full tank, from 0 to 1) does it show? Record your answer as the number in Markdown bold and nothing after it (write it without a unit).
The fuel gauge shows **0.5**
